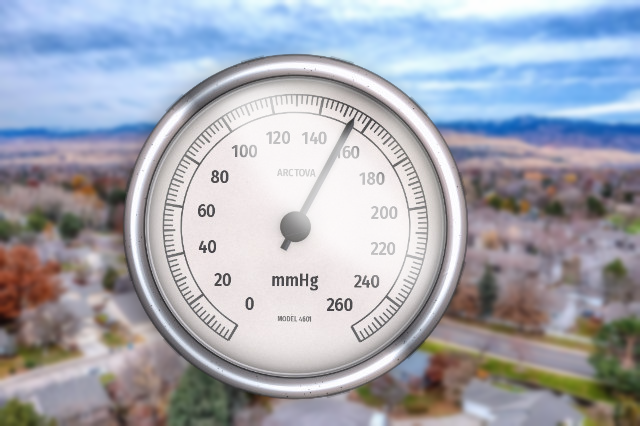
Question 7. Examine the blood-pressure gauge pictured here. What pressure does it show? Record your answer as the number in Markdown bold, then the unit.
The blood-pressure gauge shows **154** mmHg
